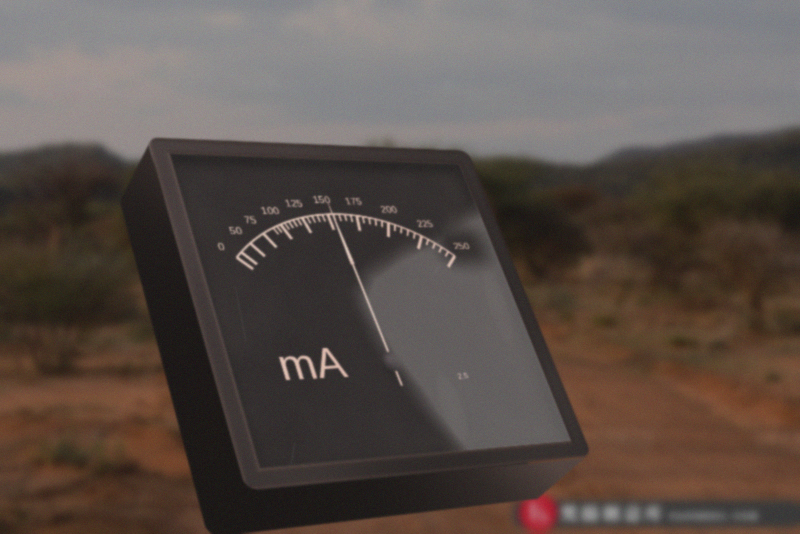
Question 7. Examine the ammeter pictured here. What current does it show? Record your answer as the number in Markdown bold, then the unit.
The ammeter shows **150** mA
